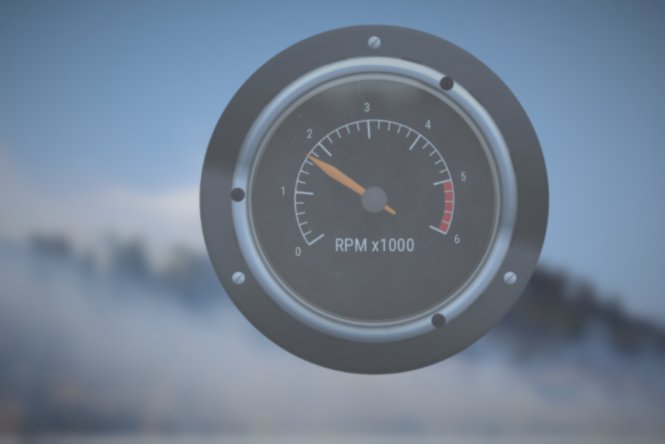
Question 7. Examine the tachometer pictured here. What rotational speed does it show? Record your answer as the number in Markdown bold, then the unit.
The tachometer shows **1700** rpm
